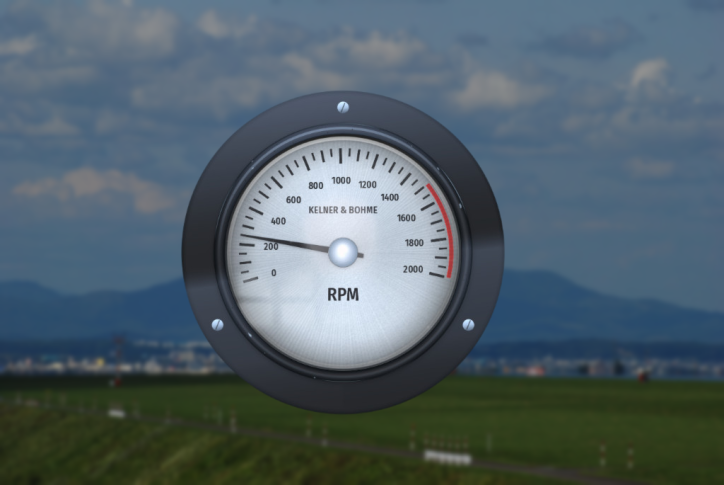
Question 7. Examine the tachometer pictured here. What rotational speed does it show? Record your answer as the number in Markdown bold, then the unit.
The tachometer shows **250** rpm
